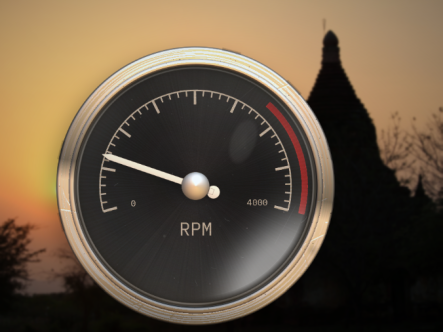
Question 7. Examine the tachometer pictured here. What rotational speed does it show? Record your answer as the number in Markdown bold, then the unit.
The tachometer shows **650** rpm
